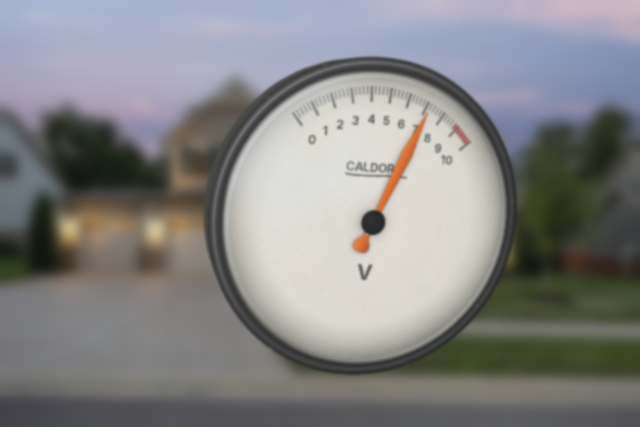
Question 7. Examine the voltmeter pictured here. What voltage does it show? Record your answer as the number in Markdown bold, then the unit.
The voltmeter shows **7** V
